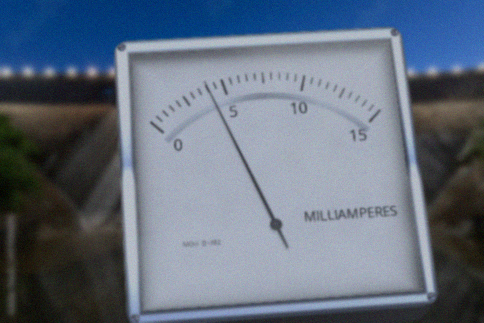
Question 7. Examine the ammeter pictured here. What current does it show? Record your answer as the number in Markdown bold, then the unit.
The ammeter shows **4** mA
